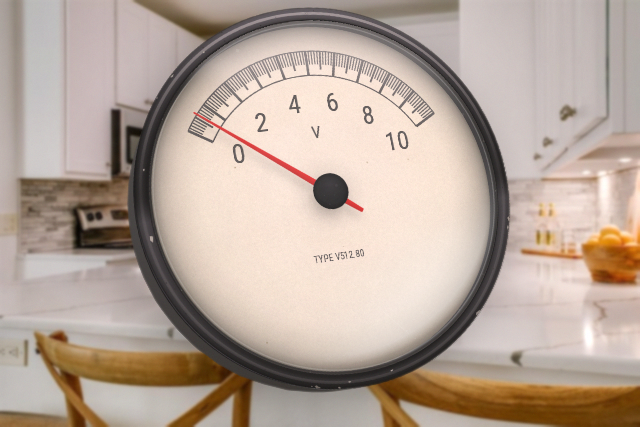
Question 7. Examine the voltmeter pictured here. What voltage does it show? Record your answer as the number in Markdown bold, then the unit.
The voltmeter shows **0.5** V
